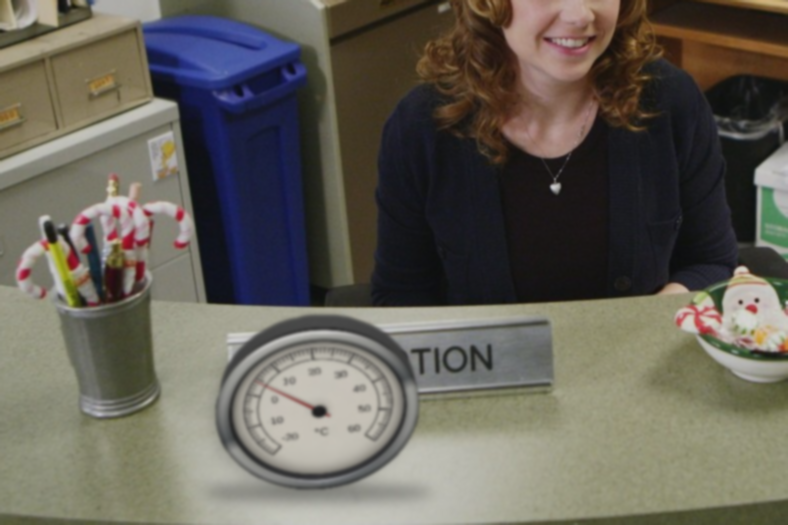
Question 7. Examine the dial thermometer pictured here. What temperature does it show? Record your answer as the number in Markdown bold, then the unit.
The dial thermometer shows **5** °C
